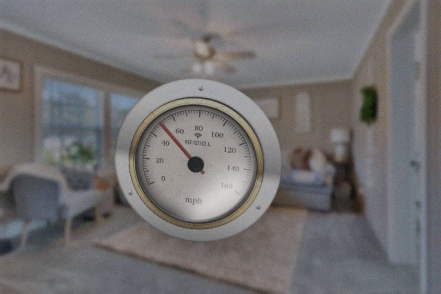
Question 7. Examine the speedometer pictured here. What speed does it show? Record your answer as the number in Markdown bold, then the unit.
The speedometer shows **50** mph
